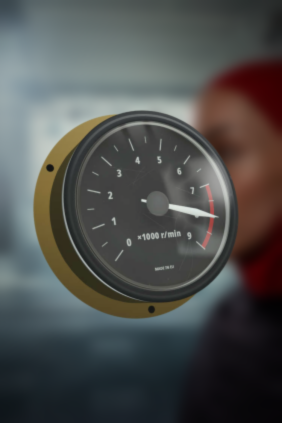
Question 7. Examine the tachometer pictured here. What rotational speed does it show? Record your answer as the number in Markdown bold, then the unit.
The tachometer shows **8000** rpm
